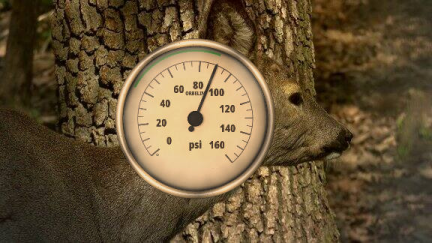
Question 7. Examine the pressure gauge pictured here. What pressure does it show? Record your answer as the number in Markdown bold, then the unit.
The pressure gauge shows **90** psi
